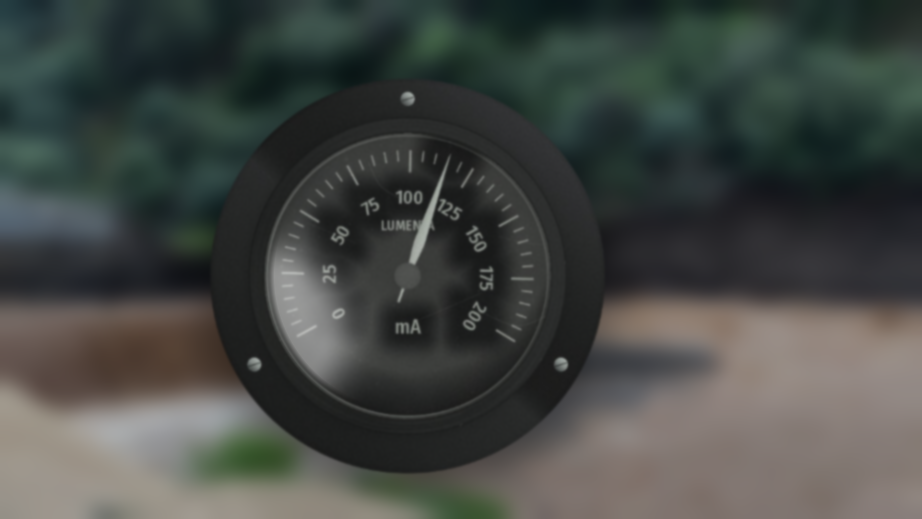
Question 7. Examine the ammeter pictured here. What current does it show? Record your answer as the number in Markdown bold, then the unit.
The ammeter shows **115** mA
